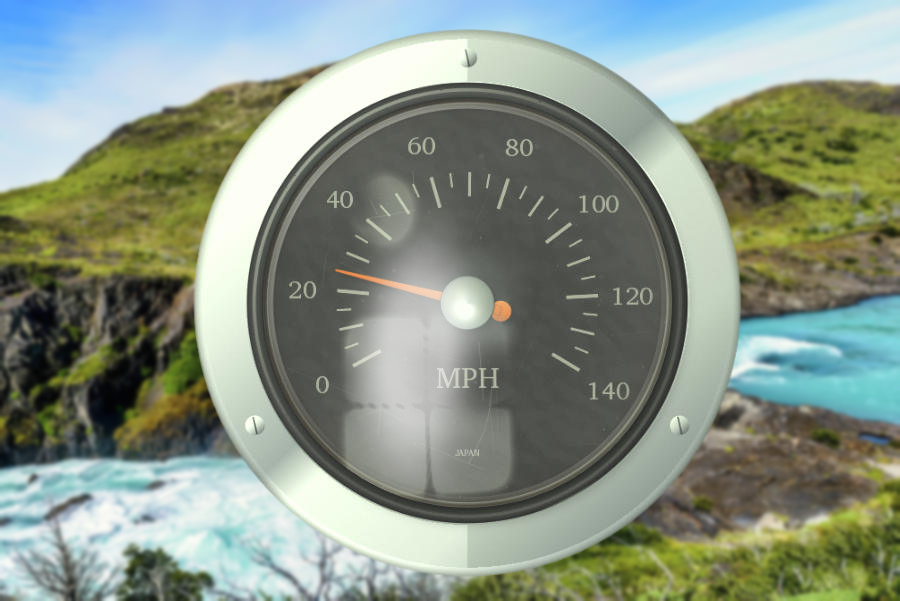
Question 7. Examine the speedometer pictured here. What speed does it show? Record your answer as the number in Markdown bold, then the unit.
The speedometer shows **25** mph
